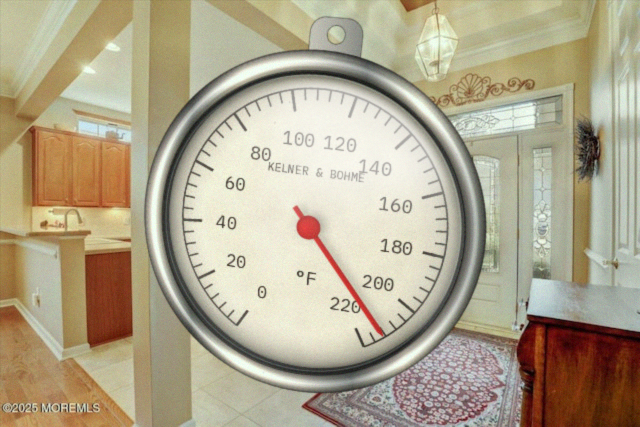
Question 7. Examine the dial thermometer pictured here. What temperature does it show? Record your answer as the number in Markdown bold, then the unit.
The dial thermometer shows **212** °F
